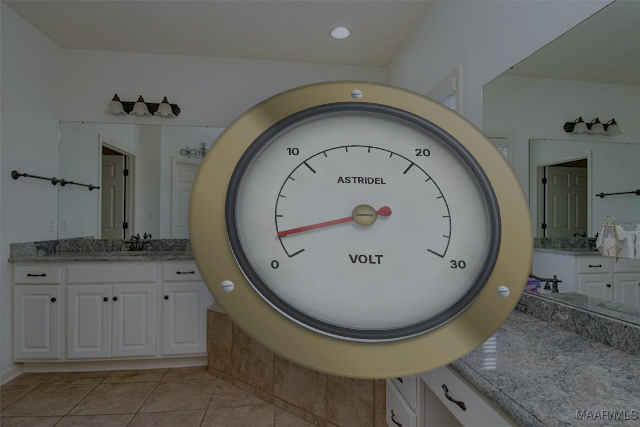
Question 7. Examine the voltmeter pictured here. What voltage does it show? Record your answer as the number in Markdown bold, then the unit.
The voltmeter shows **2** V
